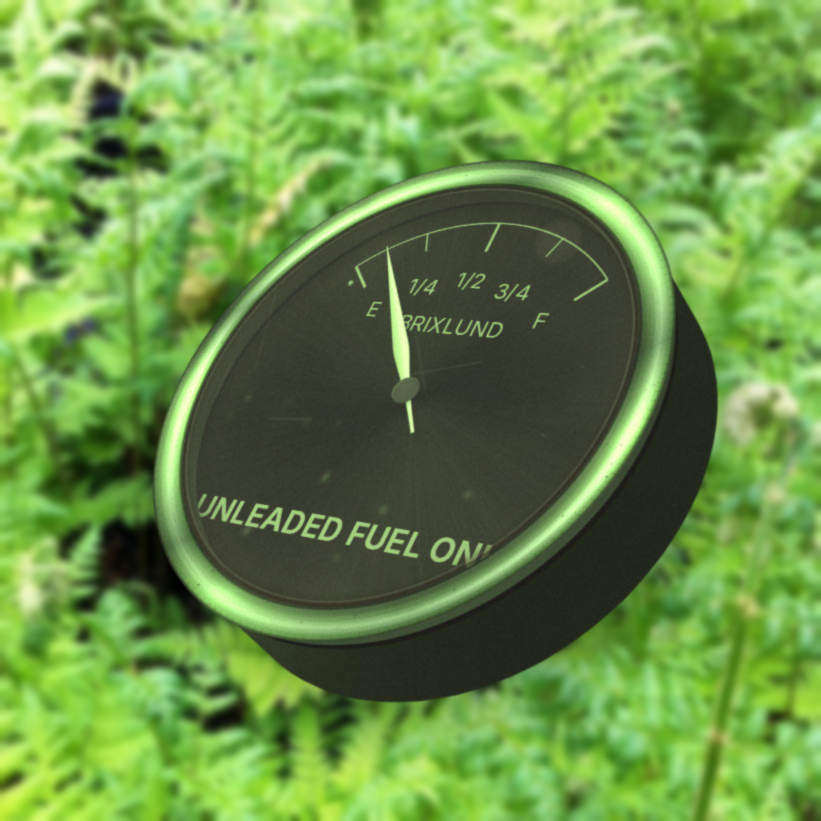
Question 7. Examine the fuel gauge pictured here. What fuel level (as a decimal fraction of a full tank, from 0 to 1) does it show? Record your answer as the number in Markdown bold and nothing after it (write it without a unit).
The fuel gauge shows **0.125**
